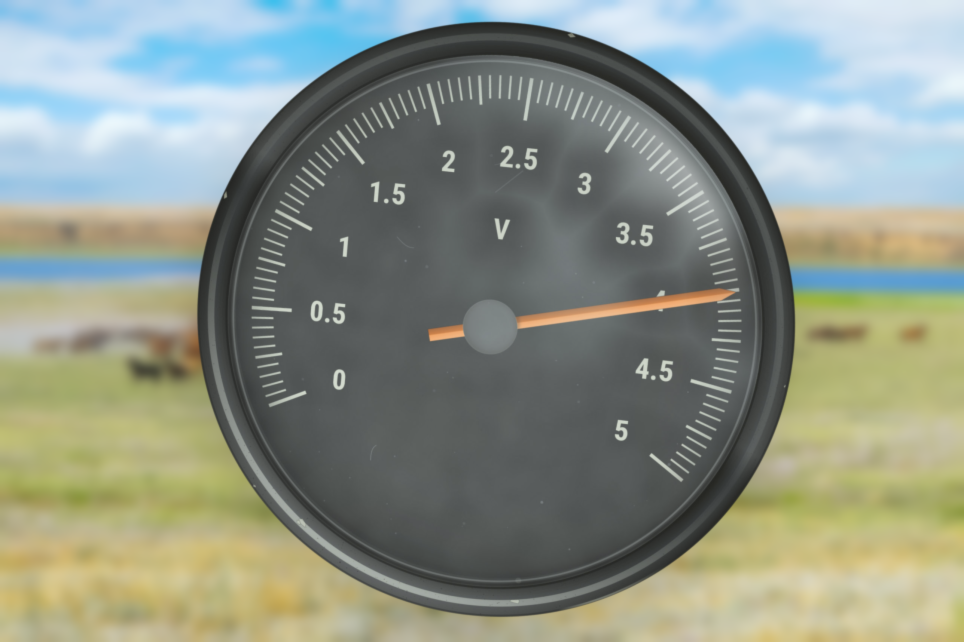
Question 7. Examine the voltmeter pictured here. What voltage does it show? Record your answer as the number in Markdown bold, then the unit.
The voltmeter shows **4** V
